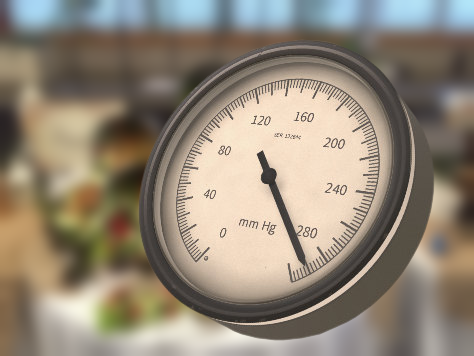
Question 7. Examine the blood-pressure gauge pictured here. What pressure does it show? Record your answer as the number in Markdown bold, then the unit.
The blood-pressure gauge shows **290** mmHg
